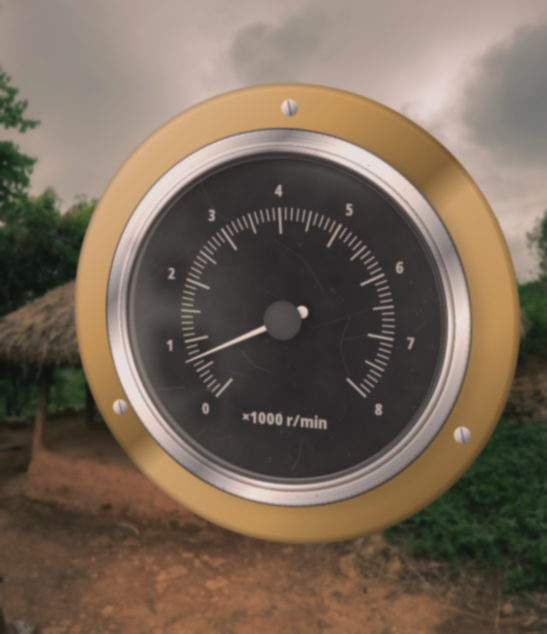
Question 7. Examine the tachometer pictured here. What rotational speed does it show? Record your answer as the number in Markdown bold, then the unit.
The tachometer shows **700** rpm
